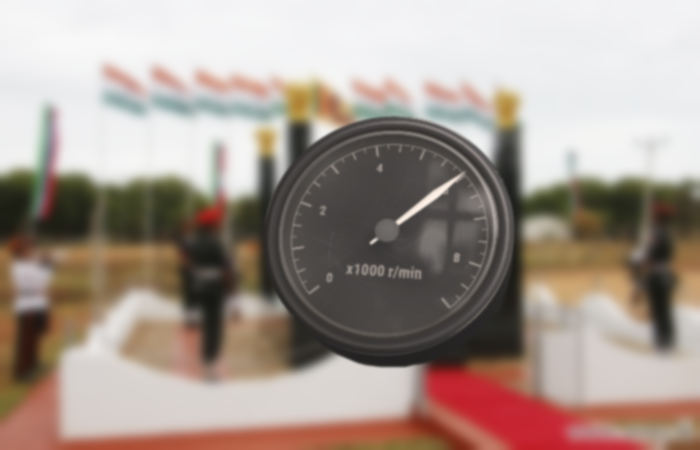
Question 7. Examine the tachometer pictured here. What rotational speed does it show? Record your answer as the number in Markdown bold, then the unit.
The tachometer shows **6000** rpm
